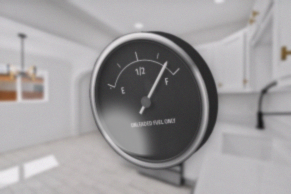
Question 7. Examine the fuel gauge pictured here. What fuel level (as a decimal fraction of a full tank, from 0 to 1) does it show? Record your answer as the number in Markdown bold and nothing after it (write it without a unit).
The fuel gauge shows **0.875**
